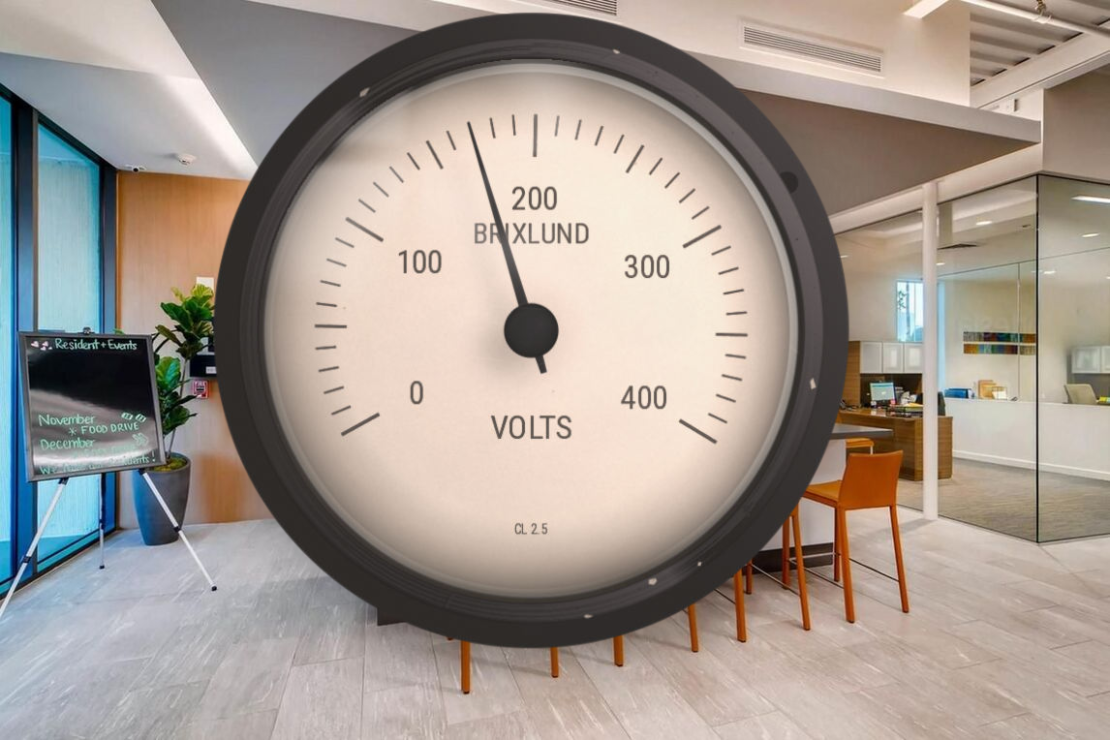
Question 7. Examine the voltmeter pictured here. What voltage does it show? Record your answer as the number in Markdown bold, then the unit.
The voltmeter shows **170** V
